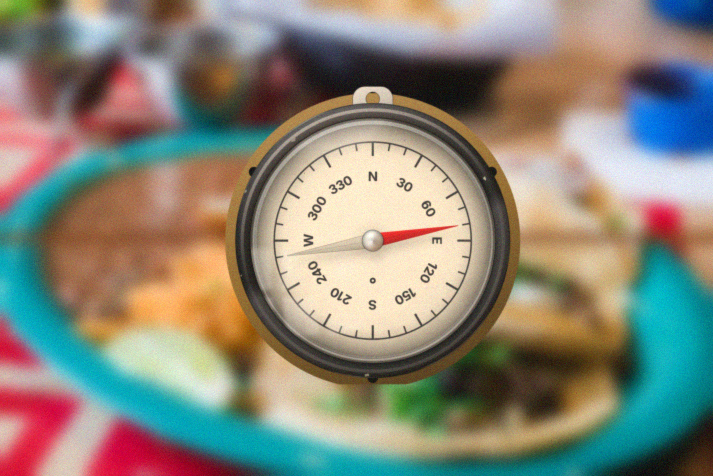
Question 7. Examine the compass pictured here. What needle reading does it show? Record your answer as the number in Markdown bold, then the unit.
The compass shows **80** °
